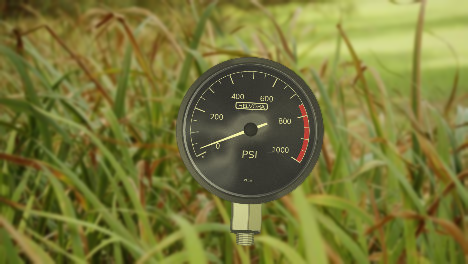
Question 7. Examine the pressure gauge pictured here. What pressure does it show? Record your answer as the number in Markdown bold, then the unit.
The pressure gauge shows **25** psi
